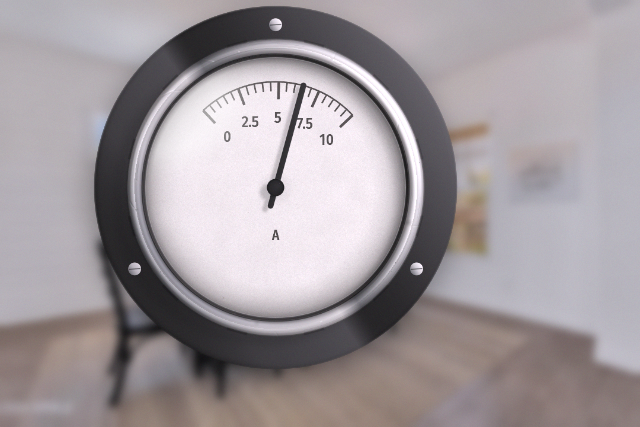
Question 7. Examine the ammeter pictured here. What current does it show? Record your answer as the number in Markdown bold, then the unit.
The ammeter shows **6.5** A
